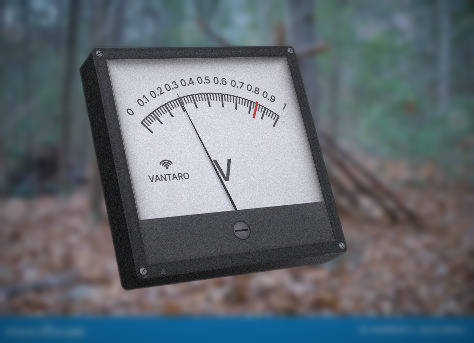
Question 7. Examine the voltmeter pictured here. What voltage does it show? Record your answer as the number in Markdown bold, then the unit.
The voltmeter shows **0.3** V
